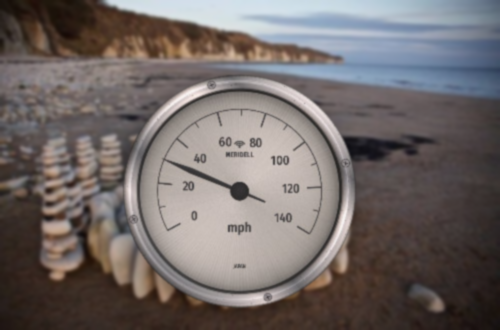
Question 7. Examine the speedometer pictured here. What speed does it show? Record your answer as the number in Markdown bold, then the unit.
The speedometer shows **30** mph
